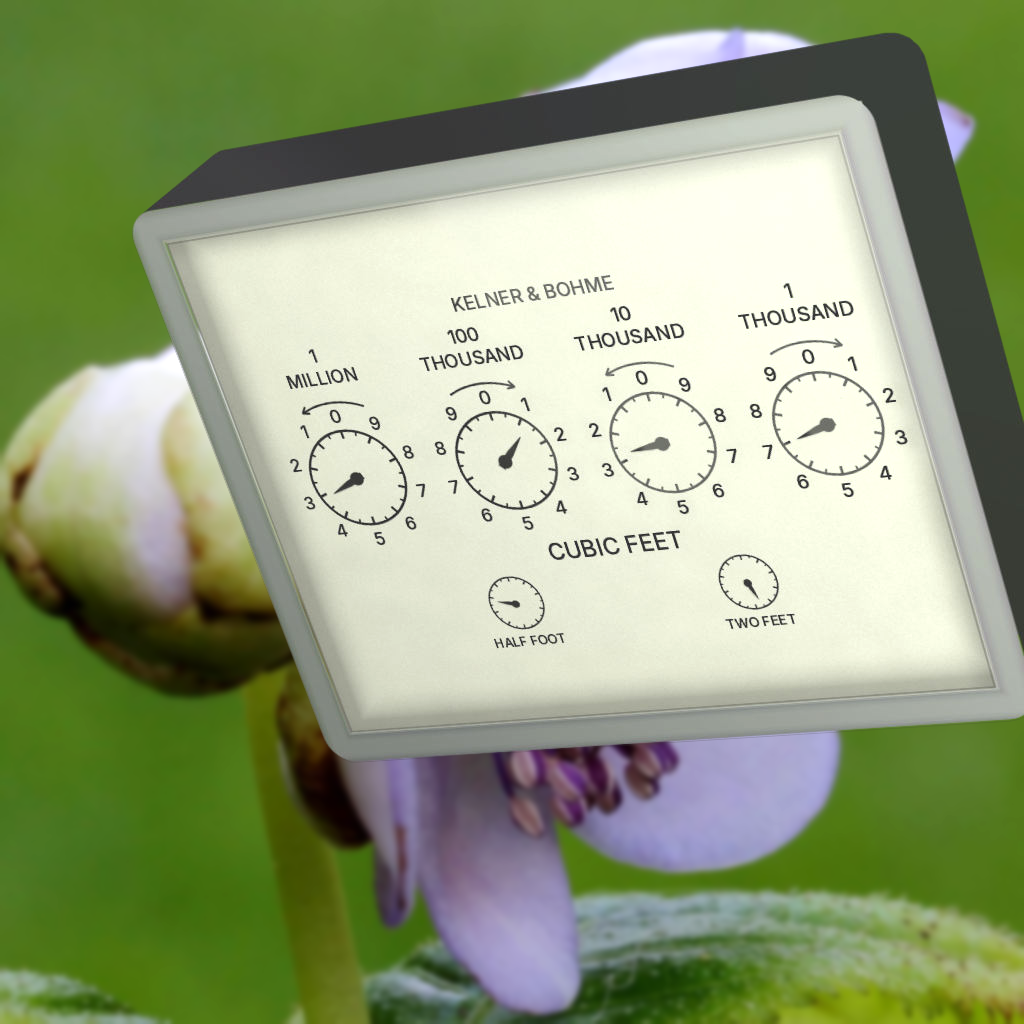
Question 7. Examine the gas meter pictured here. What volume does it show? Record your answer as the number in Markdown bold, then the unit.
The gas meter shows **312700** ft³
